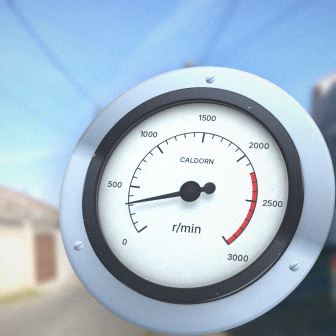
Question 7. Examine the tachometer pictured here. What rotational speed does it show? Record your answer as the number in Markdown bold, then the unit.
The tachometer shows **300** rpm
